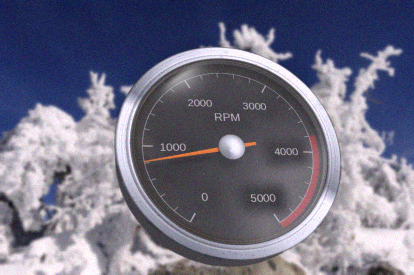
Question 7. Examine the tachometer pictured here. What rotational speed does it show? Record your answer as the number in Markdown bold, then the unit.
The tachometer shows **800** rpm
